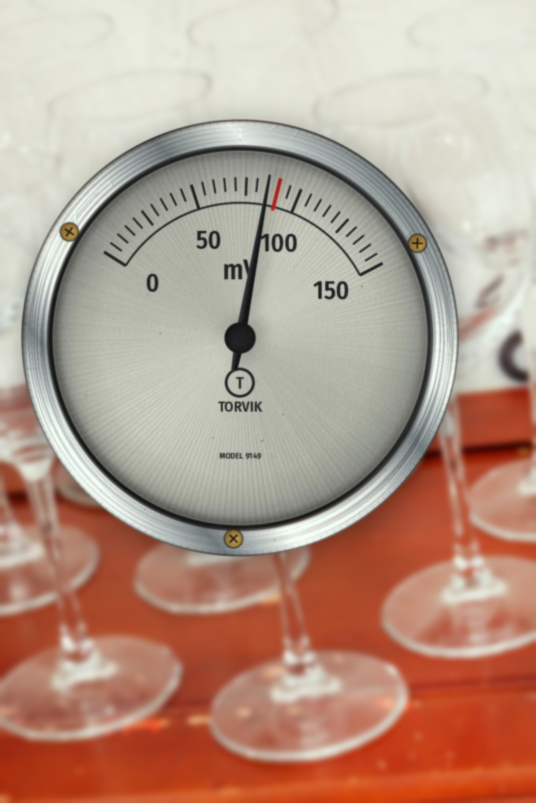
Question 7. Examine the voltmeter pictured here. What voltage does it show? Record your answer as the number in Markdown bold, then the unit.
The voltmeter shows **85** mV
